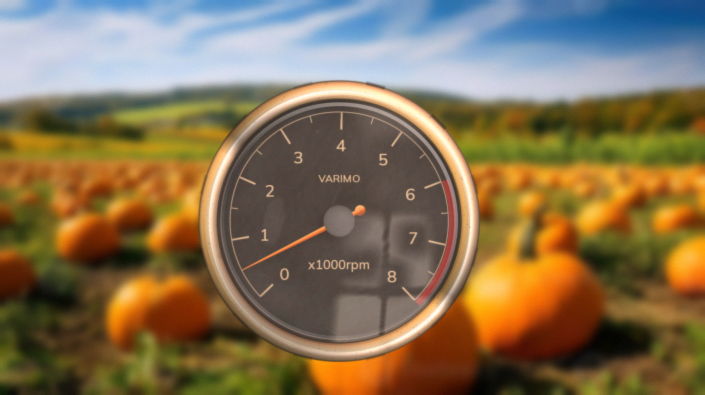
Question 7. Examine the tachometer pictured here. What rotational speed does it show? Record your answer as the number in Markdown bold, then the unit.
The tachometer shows **500** rpm
